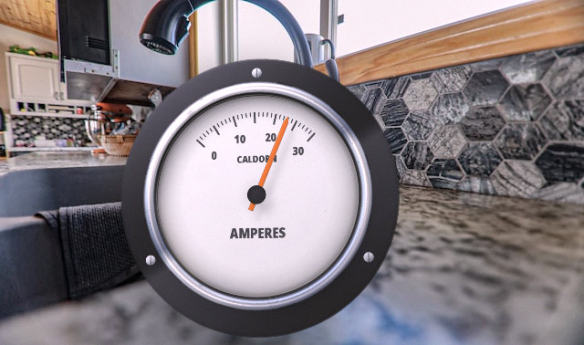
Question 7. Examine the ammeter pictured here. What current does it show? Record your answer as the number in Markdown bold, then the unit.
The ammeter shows **23** A
